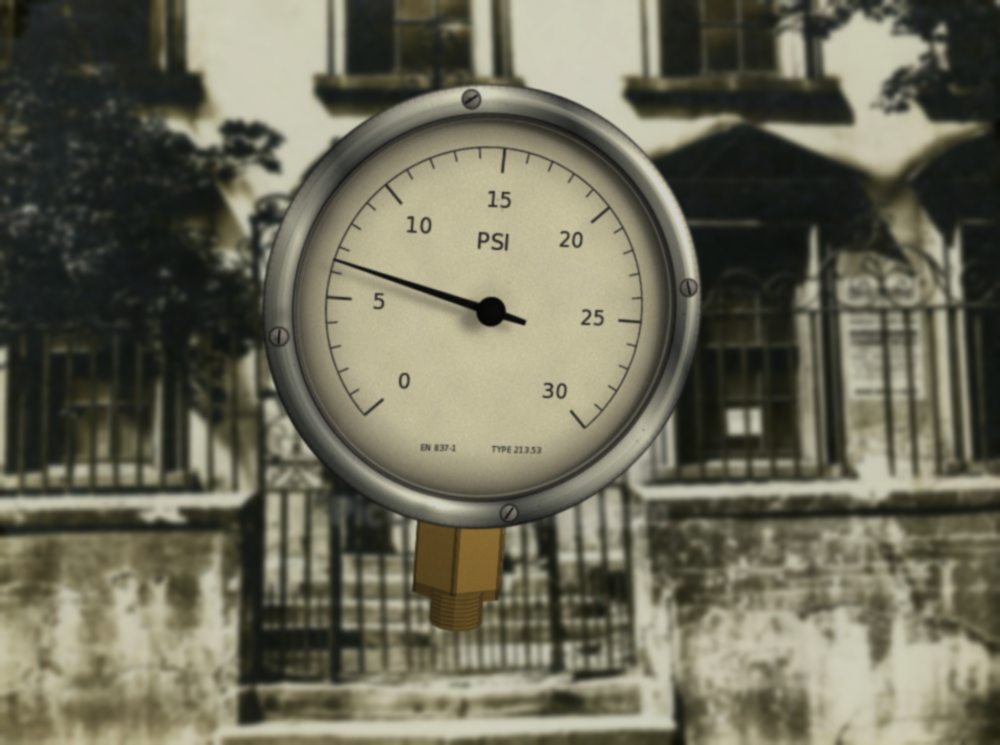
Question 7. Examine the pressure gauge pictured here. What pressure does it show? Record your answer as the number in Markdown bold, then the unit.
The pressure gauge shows **6.5** psi
